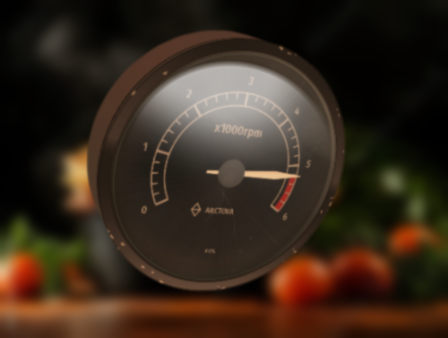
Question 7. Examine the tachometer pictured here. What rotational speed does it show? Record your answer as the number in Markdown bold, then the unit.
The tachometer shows **5200** rpm
